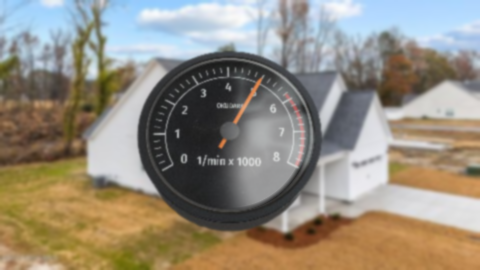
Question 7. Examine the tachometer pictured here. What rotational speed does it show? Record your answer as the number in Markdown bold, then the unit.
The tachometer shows **5000** rpm
